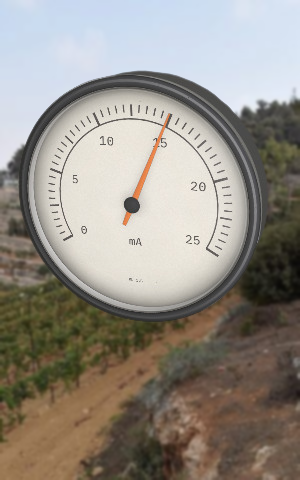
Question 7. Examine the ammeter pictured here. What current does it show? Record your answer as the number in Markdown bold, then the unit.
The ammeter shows **15** mA
